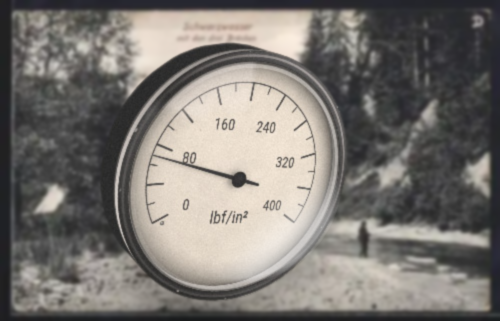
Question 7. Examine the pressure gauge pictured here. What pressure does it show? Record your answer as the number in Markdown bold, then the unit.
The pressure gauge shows **70** psi
